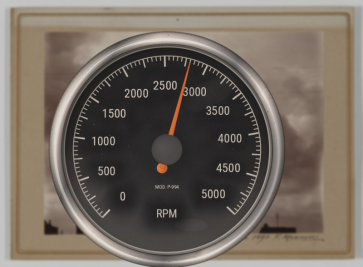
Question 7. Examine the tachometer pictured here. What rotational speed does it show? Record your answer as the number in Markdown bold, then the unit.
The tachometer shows **2800** rpm
